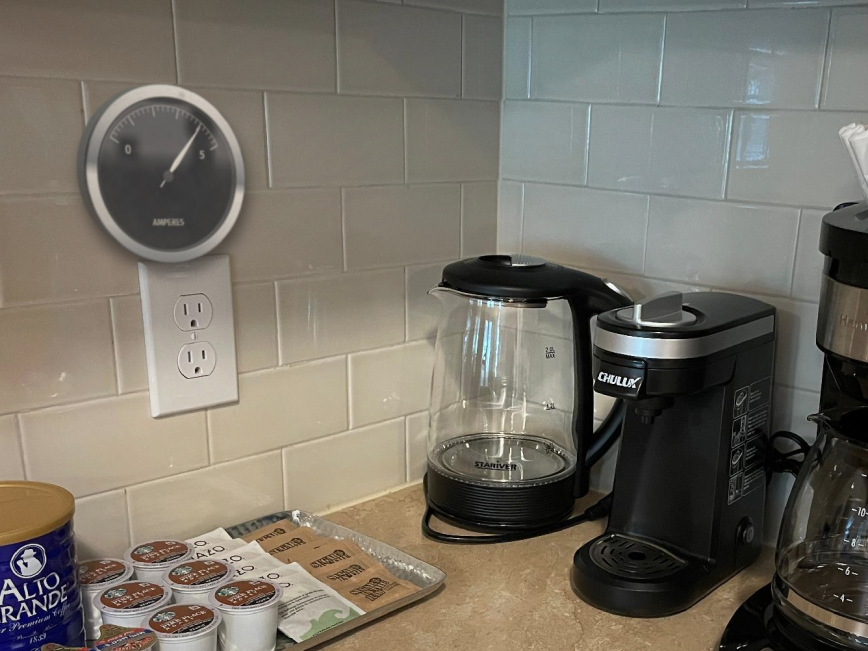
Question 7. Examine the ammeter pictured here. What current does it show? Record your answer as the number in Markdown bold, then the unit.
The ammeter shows **4** A
